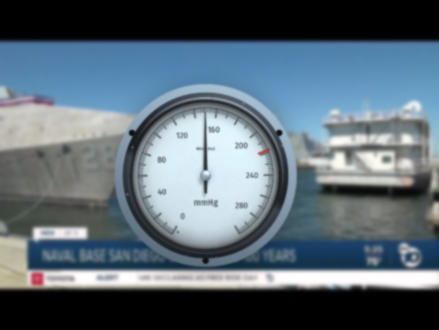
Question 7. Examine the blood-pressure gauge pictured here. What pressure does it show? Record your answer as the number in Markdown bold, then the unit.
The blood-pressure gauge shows **150** mmHg
